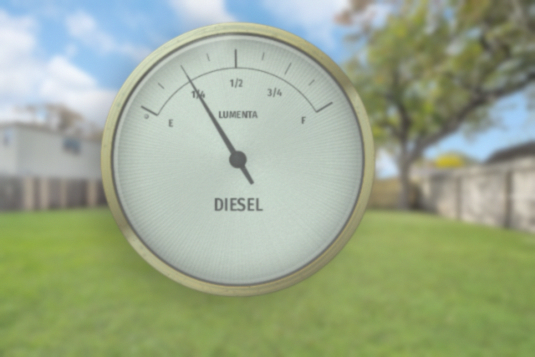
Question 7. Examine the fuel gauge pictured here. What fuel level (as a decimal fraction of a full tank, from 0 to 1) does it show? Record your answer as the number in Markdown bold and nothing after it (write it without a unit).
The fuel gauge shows **0.25**
